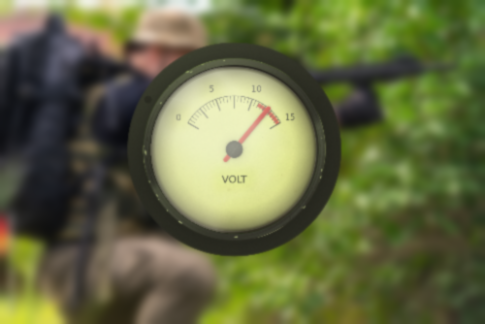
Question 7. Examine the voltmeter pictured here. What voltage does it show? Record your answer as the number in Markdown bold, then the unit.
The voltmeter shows **12.5** V
